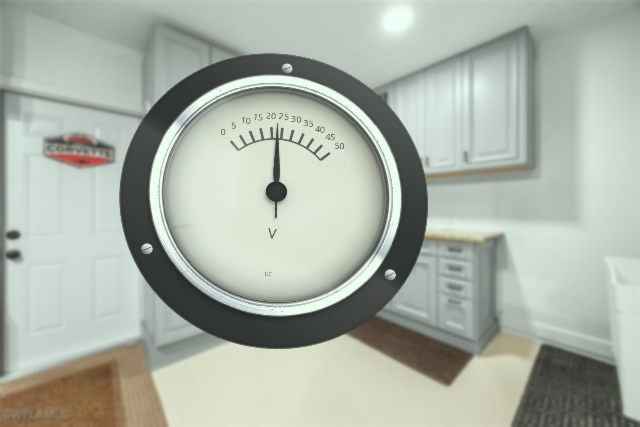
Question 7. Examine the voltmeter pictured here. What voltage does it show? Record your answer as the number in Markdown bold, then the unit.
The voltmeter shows **22.5** V
